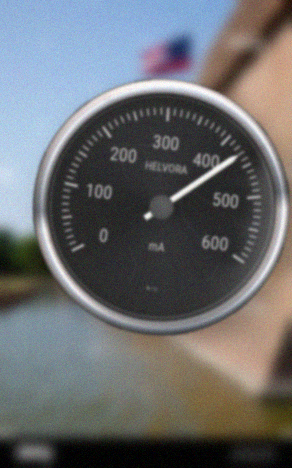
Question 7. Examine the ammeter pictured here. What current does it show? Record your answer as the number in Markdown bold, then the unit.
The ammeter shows **430** mA
